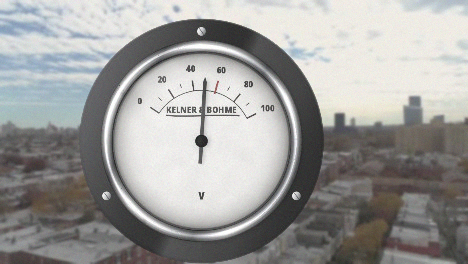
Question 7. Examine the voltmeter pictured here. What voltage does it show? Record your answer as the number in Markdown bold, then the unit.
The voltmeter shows **50** V
